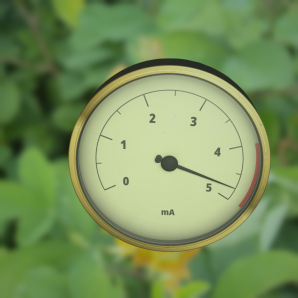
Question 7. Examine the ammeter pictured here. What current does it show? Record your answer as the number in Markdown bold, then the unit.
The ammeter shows **4.75** mA
